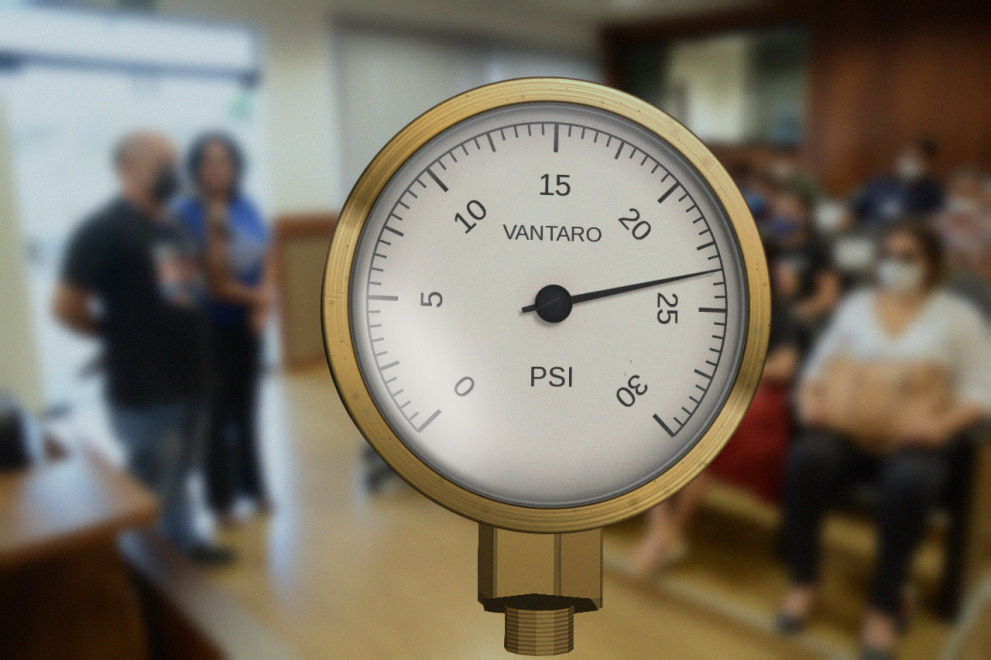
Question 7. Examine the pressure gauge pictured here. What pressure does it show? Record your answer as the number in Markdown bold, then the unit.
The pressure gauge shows **23.5** psi
